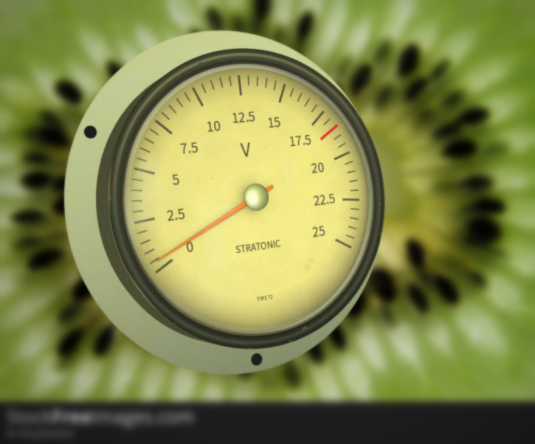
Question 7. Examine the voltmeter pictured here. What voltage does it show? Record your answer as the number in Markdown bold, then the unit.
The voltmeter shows **0.5** V
